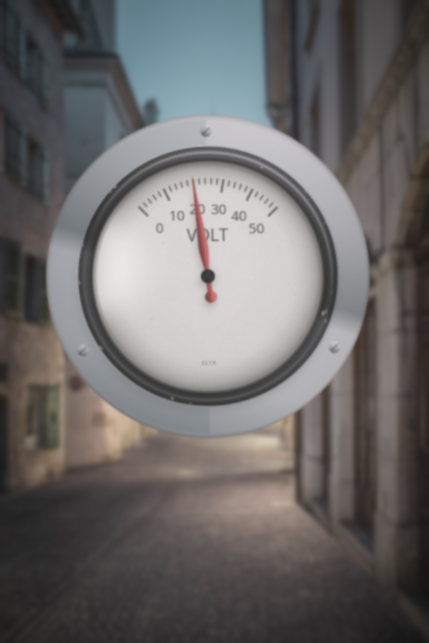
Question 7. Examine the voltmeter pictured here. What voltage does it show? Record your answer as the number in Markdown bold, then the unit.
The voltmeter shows **20** V
